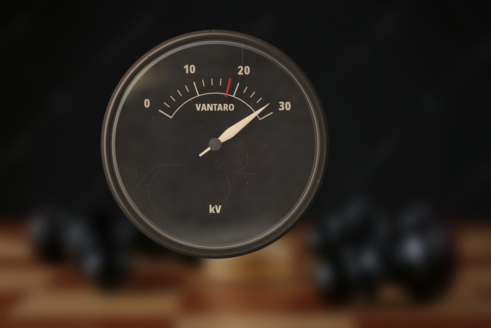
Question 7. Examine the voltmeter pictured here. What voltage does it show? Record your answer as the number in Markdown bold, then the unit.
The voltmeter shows **28** kV
